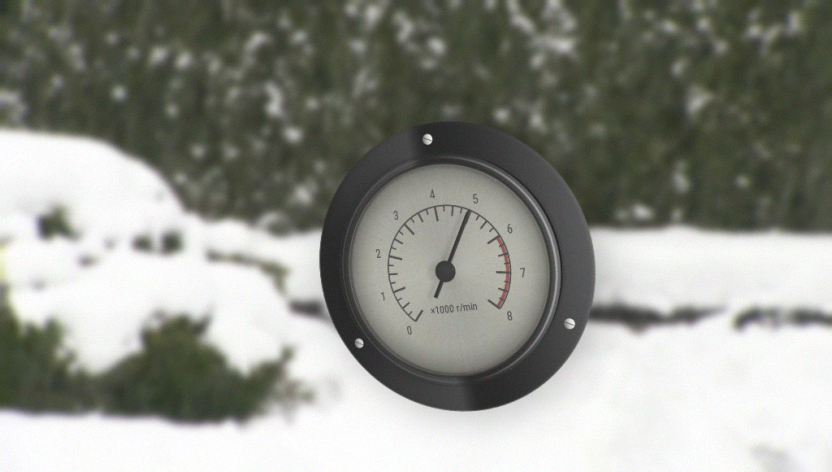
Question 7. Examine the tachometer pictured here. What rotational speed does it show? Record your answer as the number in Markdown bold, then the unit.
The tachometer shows **5000** rpm
